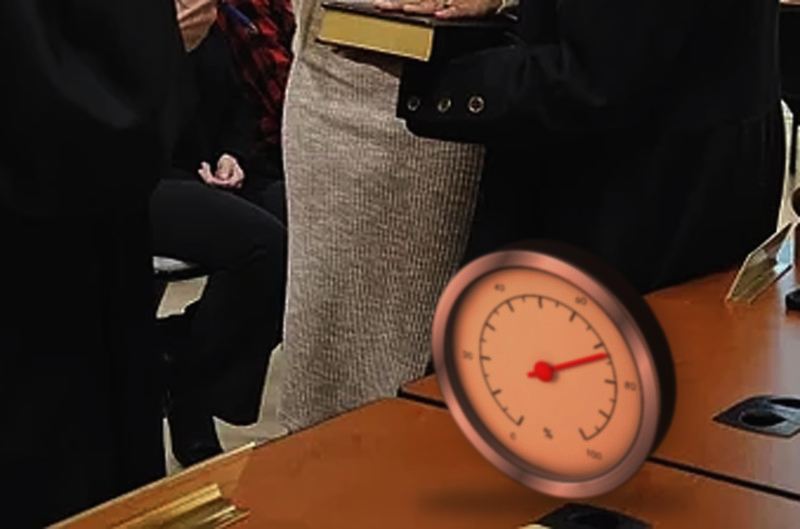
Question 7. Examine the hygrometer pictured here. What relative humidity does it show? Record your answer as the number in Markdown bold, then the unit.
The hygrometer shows **72.5** %
